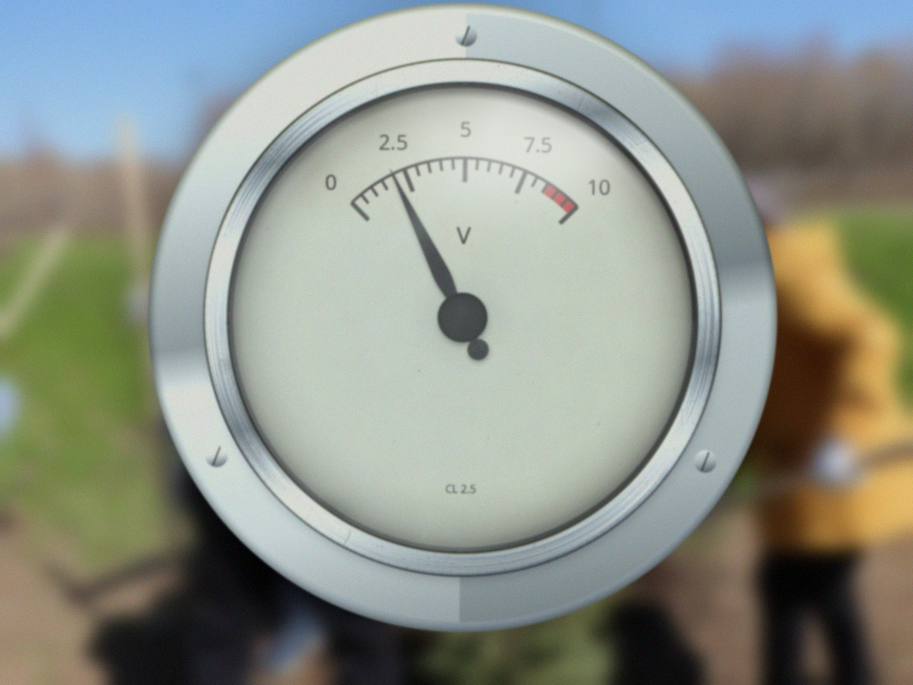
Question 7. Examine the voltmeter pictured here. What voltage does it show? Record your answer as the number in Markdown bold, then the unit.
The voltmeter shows **2** V
